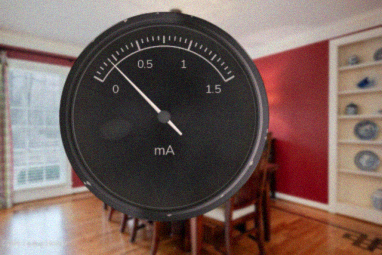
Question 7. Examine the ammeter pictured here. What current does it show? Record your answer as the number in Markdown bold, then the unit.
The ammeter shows **0.2** mA
